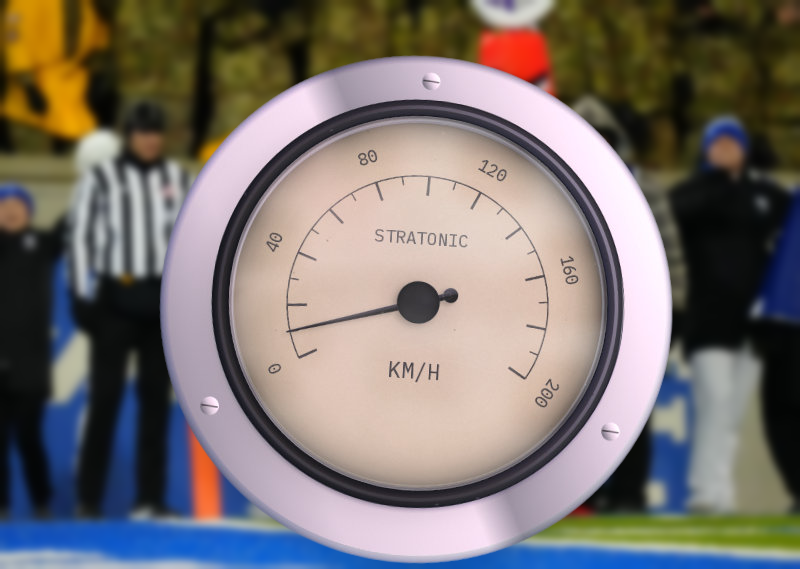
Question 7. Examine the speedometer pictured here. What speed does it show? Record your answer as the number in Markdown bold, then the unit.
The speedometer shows **10** km/h
